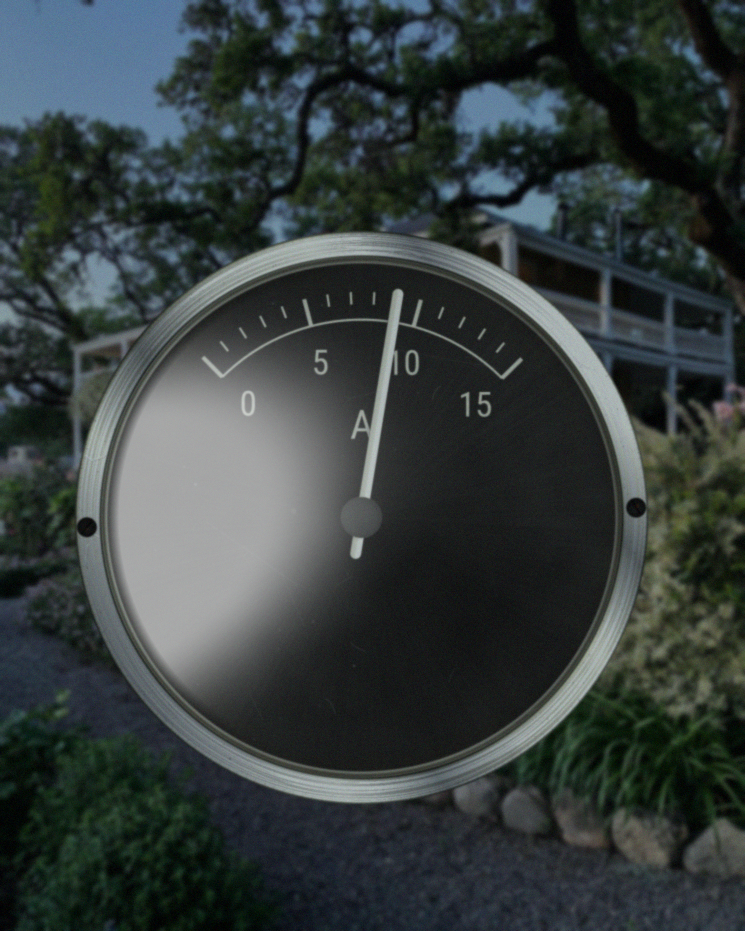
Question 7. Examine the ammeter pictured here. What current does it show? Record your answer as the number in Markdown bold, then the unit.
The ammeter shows **9** A
